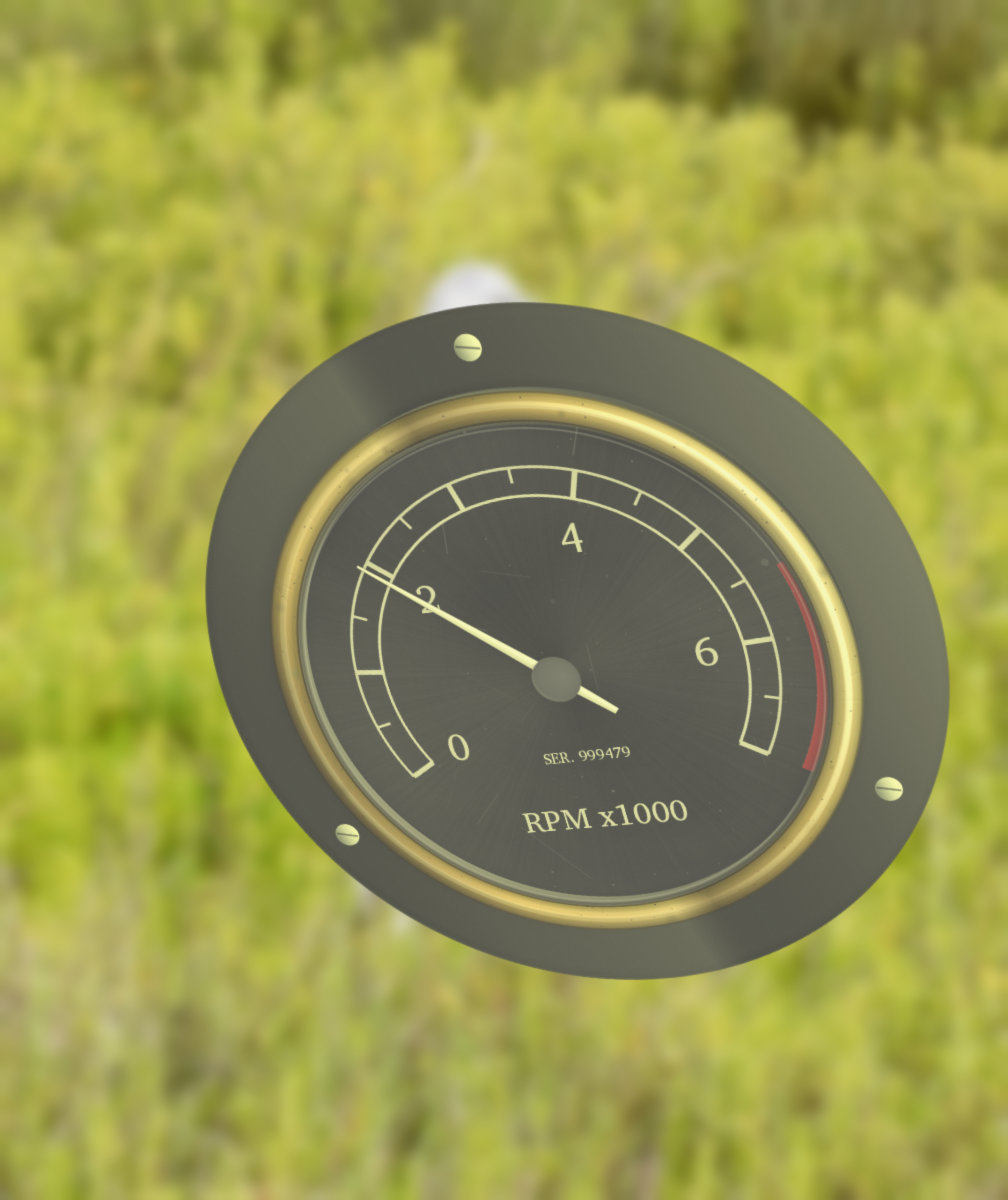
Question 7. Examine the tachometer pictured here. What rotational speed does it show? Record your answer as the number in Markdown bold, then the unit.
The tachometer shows **2000** rpm
